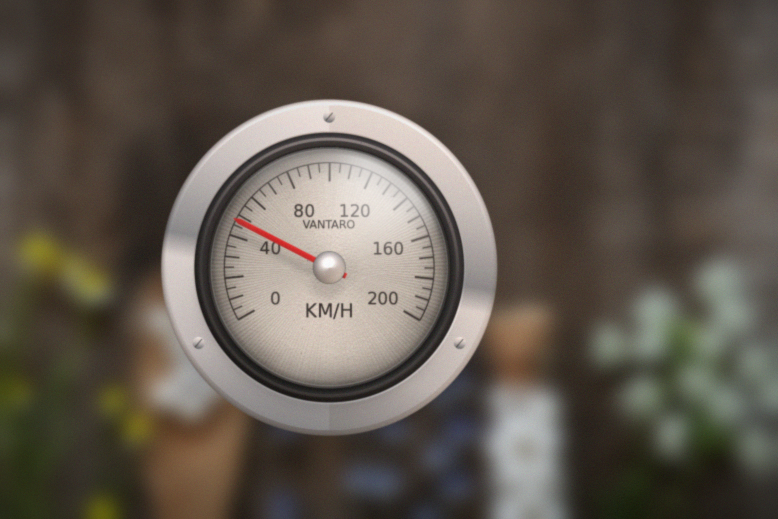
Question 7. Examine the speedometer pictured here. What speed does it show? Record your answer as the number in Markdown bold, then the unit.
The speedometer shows **47.5** km/h
